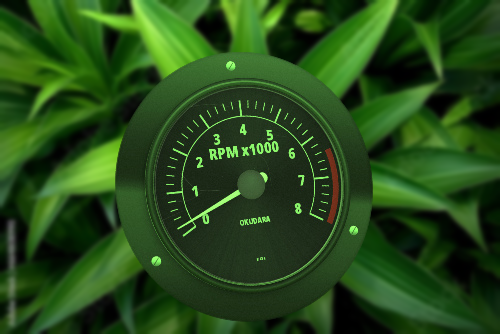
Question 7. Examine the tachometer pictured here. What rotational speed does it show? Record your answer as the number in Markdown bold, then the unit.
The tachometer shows **200** rpm
